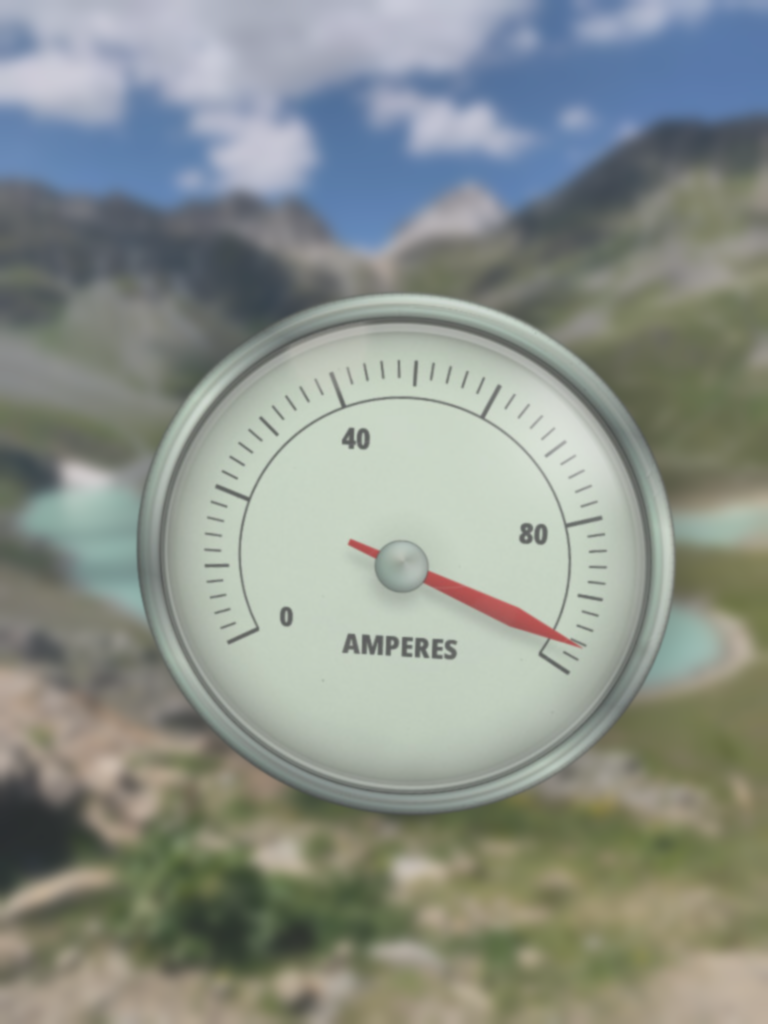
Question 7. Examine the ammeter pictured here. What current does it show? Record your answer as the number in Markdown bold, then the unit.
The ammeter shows **96** A
